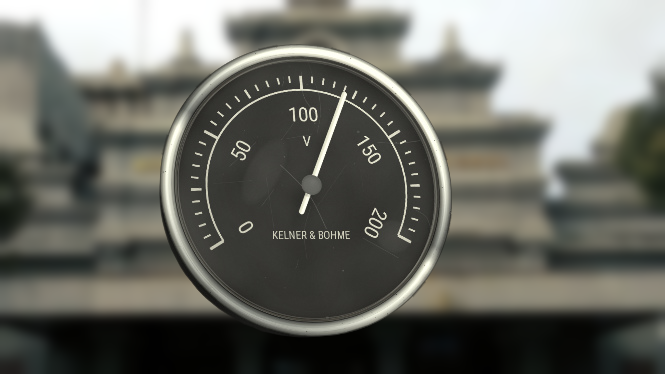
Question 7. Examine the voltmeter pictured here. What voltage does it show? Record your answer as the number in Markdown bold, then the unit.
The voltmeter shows **120** V
